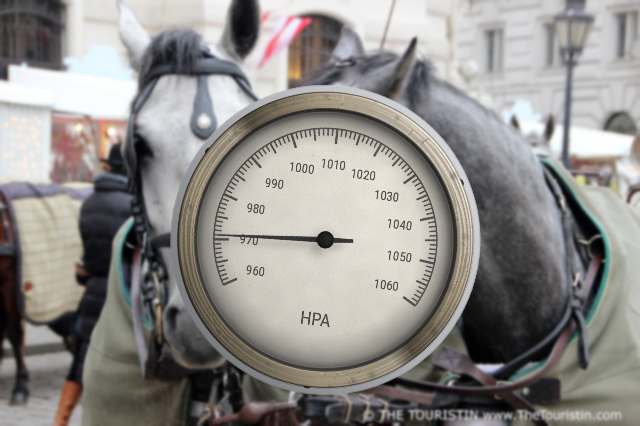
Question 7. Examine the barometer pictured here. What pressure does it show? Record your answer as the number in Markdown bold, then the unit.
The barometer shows **971** hPa
